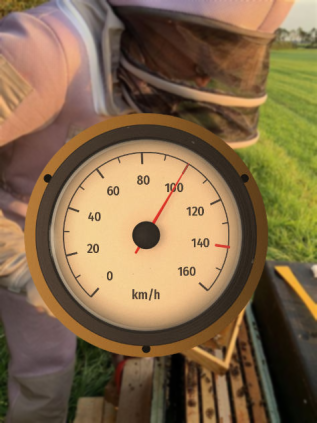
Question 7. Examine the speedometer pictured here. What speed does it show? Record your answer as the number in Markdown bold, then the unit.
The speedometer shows **100** km/h
